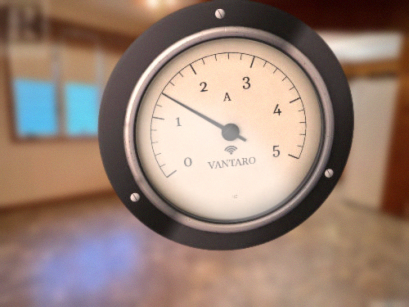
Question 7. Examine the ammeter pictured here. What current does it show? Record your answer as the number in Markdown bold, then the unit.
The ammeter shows **1.4** A
